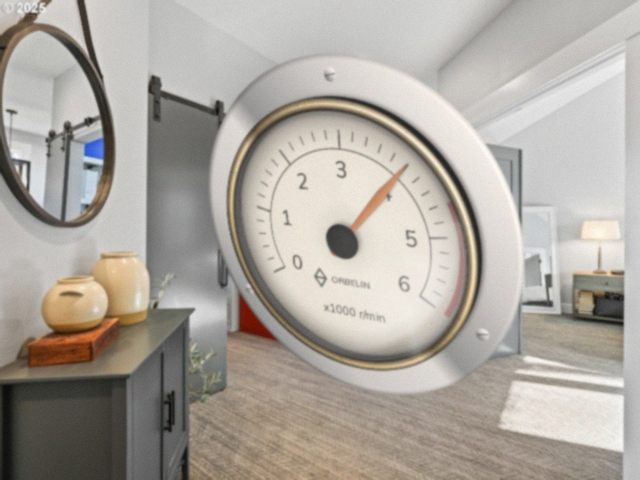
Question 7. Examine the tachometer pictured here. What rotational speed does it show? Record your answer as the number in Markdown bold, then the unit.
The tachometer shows **4000** rpm
